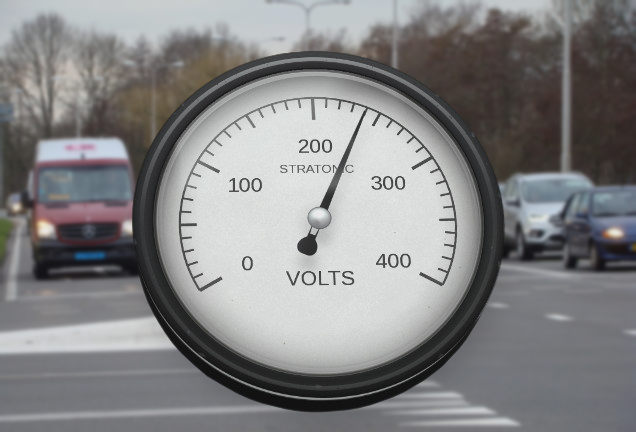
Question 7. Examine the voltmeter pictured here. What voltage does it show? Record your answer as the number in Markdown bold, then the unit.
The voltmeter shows **240** V
